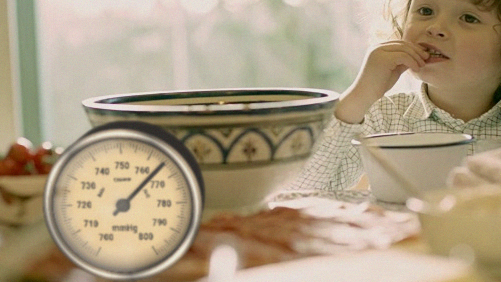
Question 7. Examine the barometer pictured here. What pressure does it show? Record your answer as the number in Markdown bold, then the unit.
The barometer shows **765** mmHg
